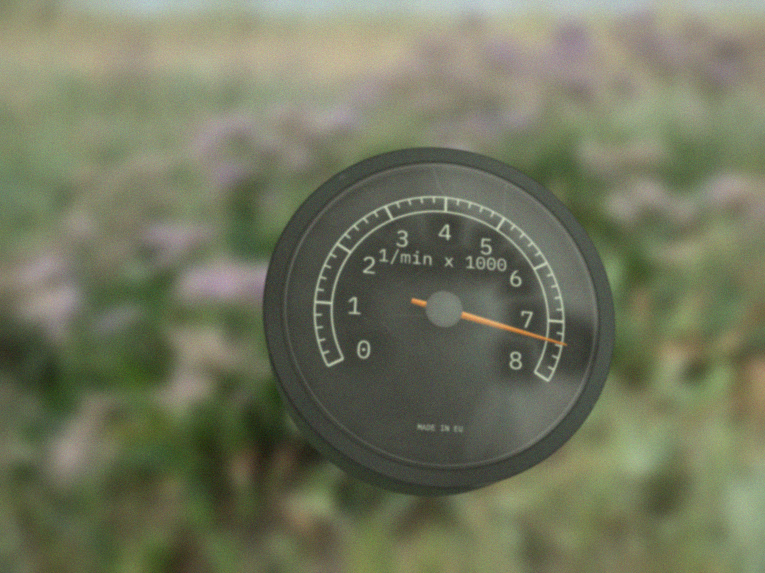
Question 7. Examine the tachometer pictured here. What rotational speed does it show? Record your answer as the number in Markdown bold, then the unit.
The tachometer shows **7400** rpm
